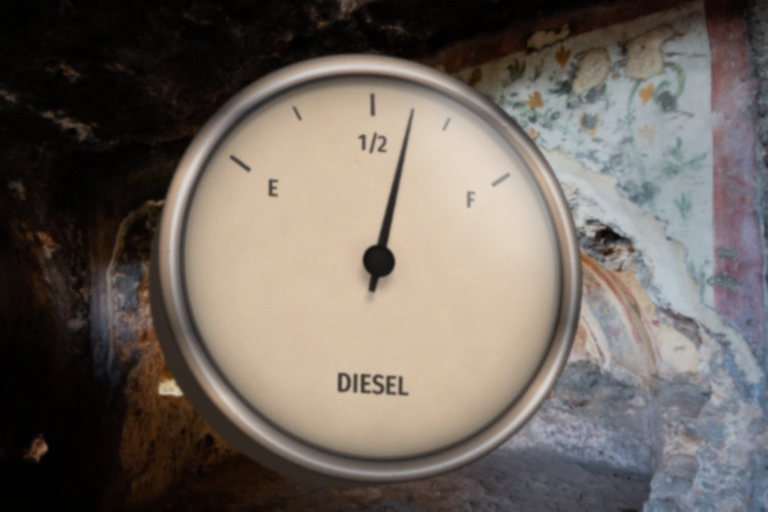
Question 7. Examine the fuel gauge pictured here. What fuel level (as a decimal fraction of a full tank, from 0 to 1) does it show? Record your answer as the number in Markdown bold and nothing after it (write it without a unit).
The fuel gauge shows **0.625**
